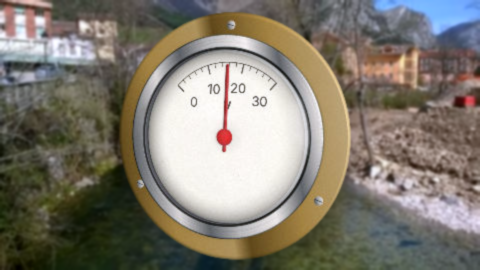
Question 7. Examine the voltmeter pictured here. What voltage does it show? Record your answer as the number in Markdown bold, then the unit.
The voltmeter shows **16** V
